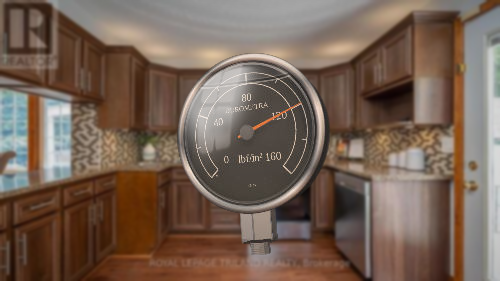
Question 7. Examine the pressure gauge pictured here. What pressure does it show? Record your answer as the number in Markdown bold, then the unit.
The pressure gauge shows **120** psi
